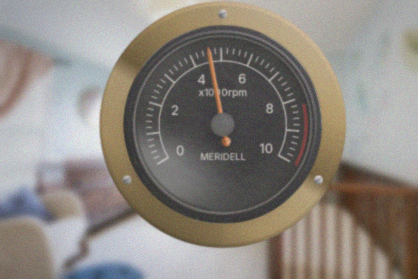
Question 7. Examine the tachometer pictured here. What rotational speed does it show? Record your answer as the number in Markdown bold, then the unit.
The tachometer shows **4600** rpm
